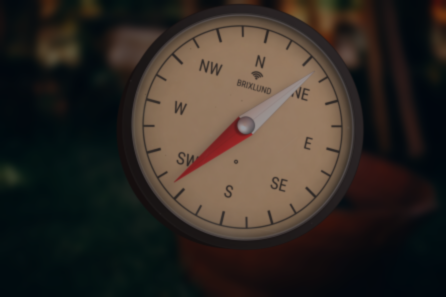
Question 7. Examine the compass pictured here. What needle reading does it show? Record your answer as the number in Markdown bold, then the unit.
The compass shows **217.5** °
